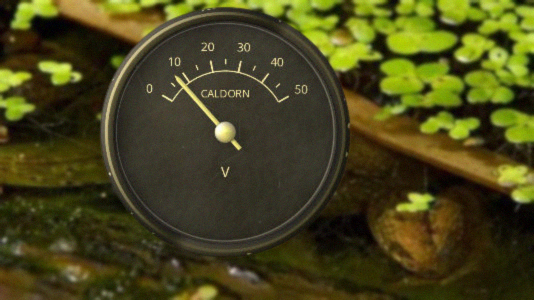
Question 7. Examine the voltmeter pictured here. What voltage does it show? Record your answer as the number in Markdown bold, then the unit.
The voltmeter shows **7.5** V
